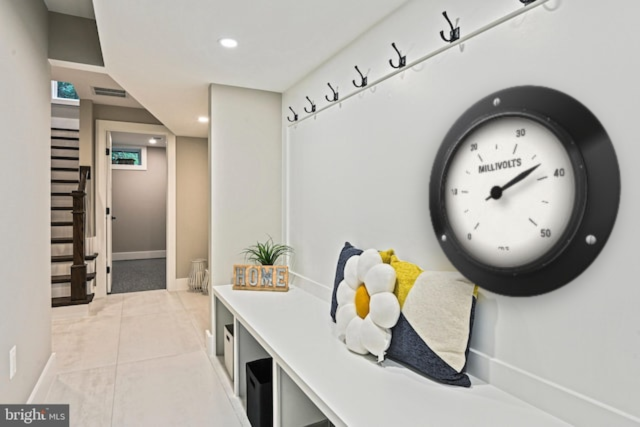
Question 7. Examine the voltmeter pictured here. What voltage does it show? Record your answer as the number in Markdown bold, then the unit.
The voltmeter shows **37.5** mV
